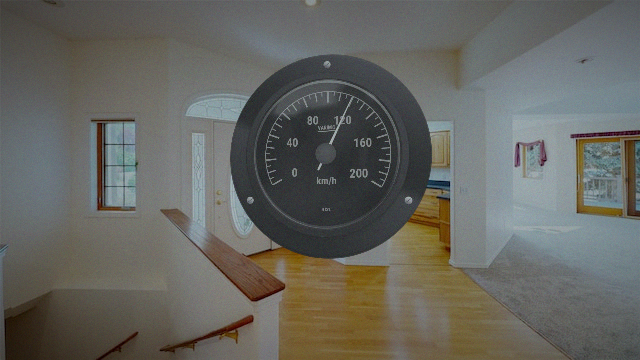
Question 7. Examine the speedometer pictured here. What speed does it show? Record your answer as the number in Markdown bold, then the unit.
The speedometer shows **120** km/h
